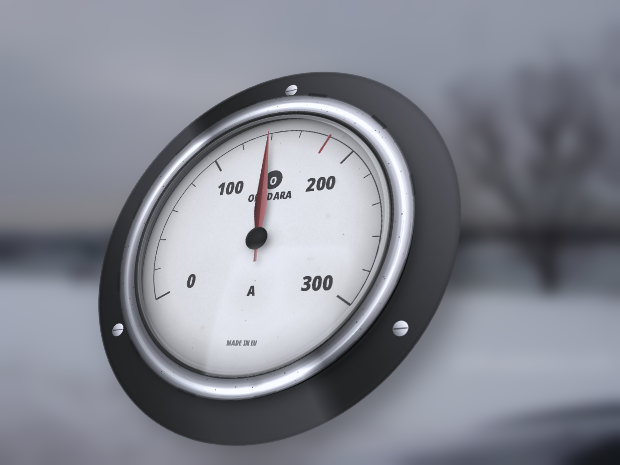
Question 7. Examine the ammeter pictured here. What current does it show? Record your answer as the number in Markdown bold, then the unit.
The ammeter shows **140** A
